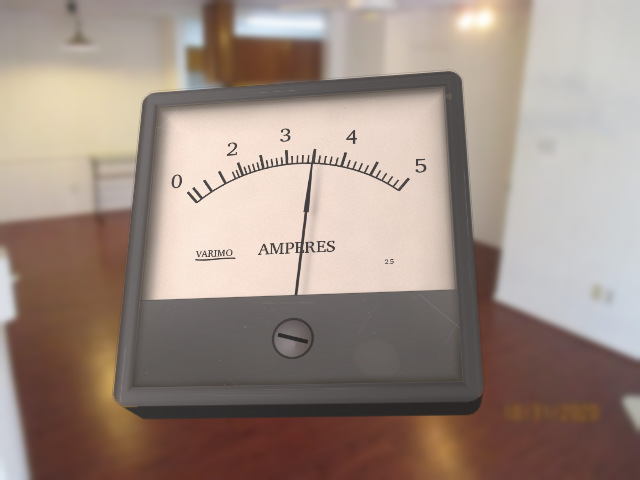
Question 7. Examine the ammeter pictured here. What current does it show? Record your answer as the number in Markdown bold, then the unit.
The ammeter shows **3.5** A
